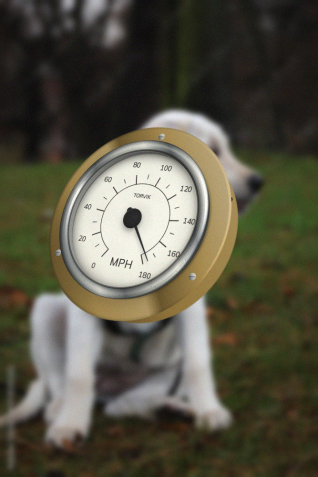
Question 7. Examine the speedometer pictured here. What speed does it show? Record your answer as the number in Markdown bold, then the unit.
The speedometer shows **175** mph
